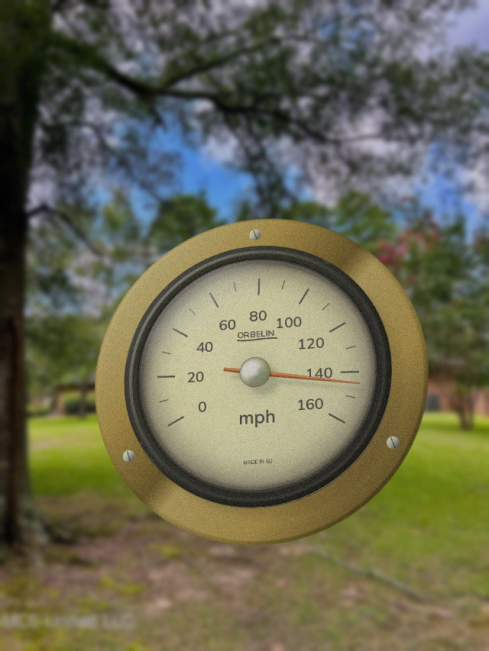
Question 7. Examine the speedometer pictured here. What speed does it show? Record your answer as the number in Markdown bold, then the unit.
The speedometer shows **145** mph
